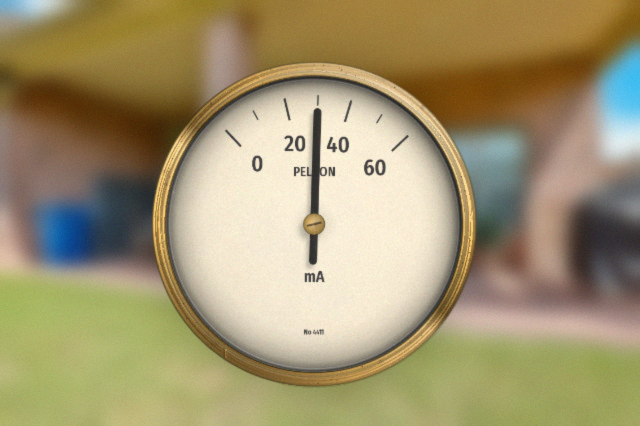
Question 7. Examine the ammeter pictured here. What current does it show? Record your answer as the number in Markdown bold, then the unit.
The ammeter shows **30** mA
